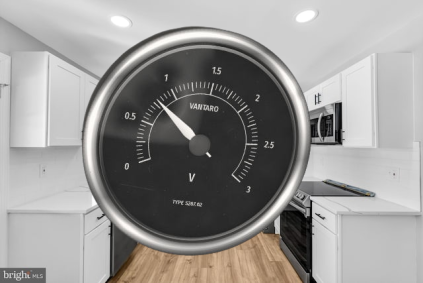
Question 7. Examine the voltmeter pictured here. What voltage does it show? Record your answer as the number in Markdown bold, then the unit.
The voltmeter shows **0.8** V
